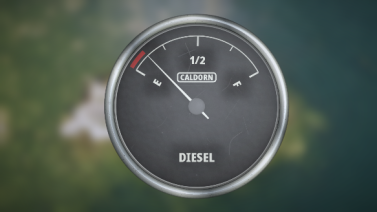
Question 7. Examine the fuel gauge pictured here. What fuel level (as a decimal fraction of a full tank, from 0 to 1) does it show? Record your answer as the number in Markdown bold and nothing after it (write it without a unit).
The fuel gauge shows **0.125**
